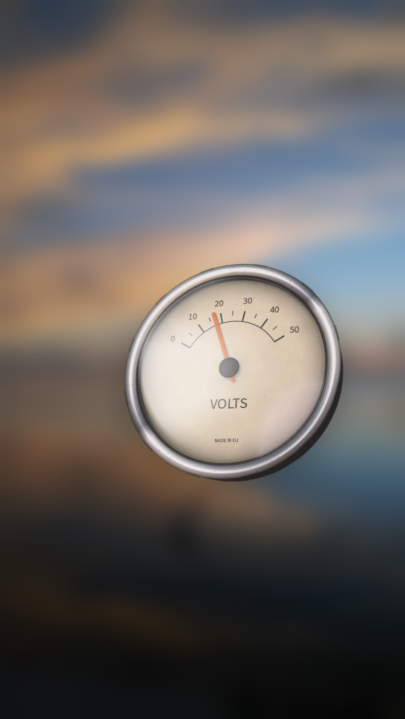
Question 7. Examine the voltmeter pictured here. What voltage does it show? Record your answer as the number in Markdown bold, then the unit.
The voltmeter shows **17.5** V
